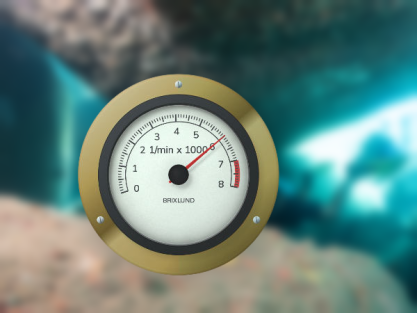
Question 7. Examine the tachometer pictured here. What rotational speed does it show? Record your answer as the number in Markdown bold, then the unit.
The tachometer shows **6000** rpm
